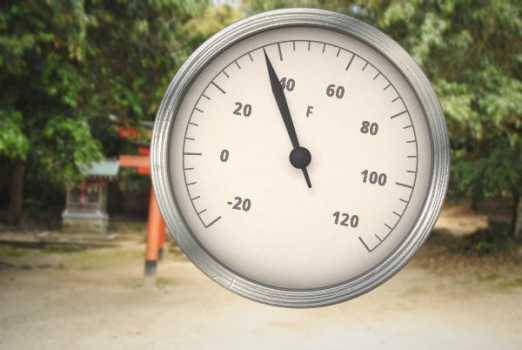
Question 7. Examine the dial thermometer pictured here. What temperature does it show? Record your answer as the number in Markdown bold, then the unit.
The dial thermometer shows **36** °F
